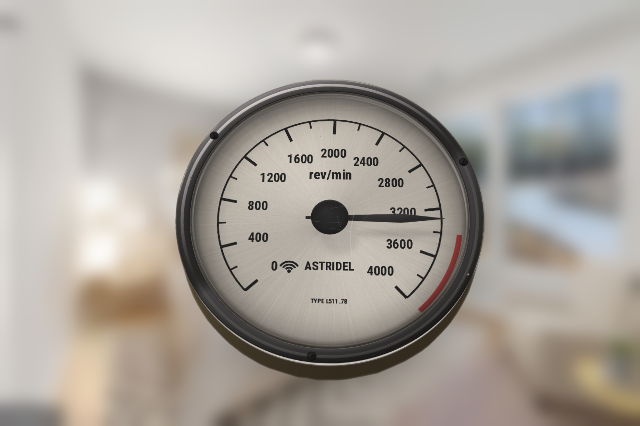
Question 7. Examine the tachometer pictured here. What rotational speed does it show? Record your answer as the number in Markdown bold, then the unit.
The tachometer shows **3300** rpm
